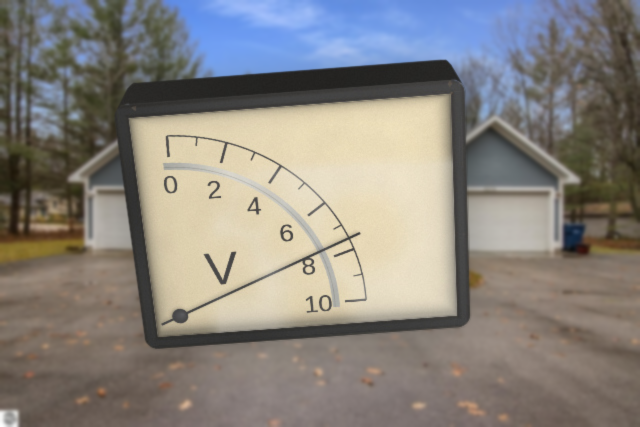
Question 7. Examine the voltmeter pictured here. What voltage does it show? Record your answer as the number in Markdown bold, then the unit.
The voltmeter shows **7.5** V
